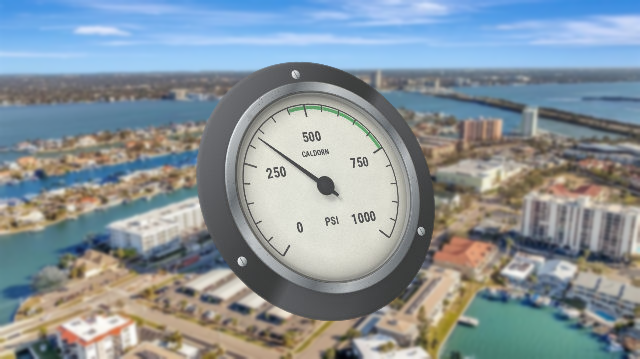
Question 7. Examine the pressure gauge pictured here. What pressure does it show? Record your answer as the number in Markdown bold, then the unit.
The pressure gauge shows **325** psi
